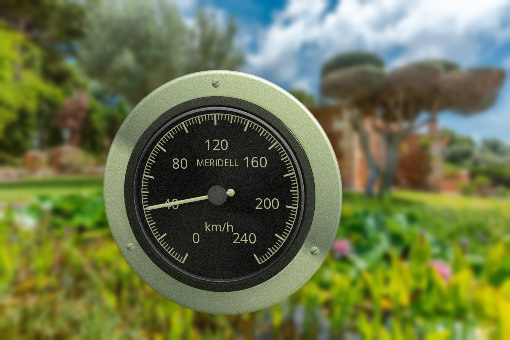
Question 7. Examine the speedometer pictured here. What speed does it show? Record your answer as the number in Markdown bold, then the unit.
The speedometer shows **40** km/h
